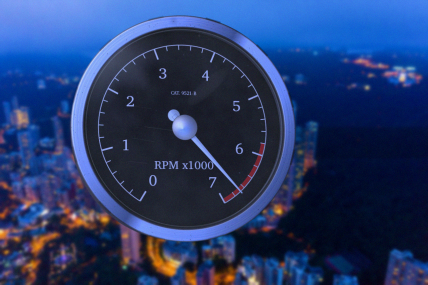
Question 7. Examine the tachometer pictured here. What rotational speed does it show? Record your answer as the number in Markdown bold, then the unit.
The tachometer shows **6700** rpm
